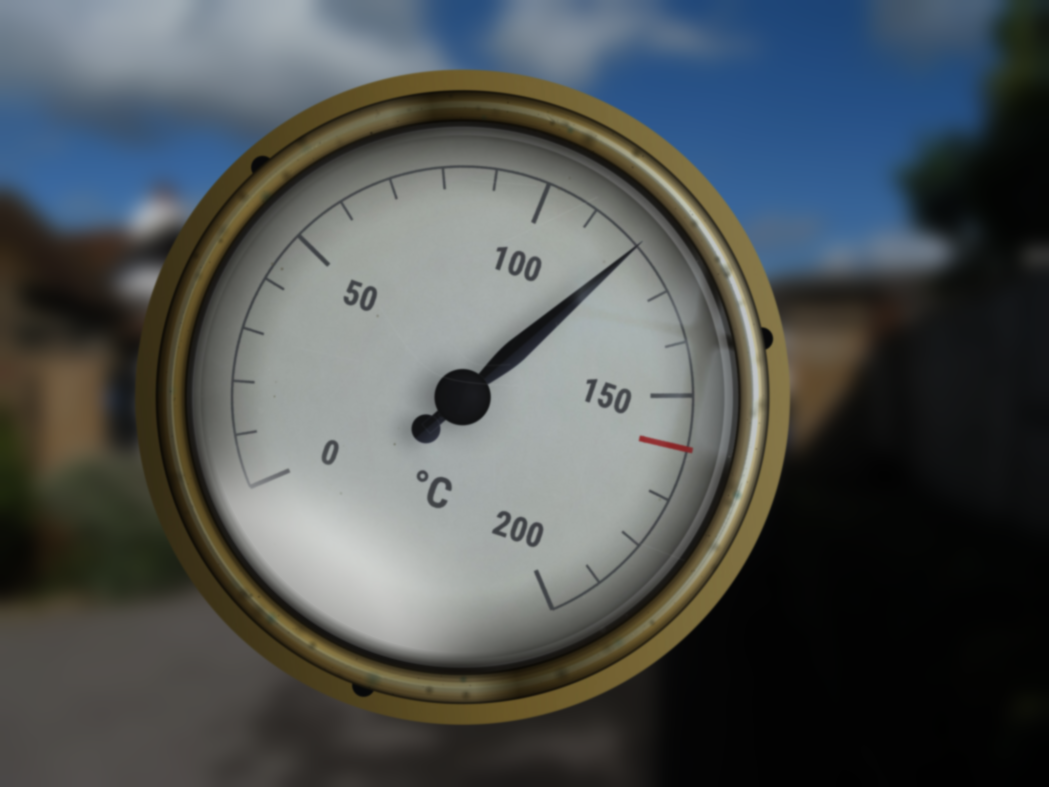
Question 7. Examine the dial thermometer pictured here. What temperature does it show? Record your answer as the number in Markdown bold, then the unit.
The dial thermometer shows **120** °C
